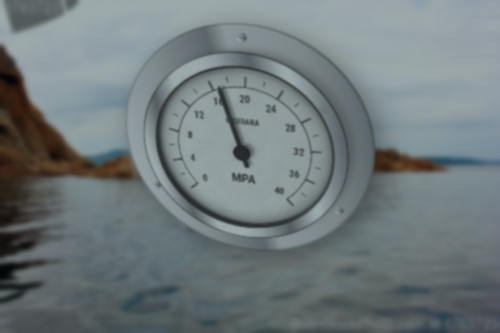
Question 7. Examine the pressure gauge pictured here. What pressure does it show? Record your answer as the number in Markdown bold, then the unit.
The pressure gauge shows **17** MPa
